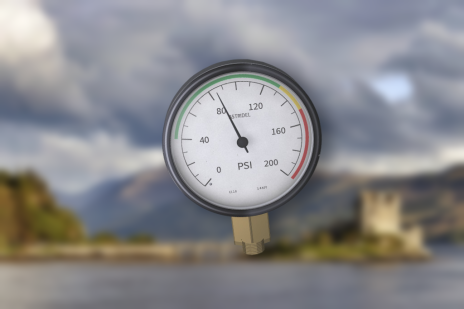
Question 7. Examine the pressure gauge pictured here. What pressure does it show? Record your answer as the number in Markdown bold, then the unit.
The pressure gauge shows **85** psi
